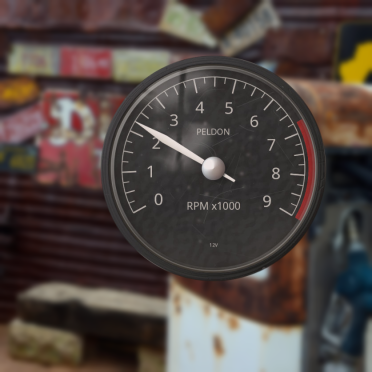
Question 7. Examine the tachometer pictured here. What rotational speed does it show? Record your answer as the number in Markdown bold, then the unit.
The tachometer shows **2250** rpm
